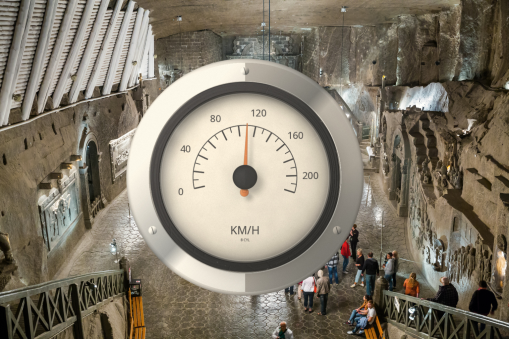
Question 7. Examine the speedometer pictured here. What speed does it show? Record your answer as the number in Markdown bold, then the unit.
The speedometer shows **110** km/h
